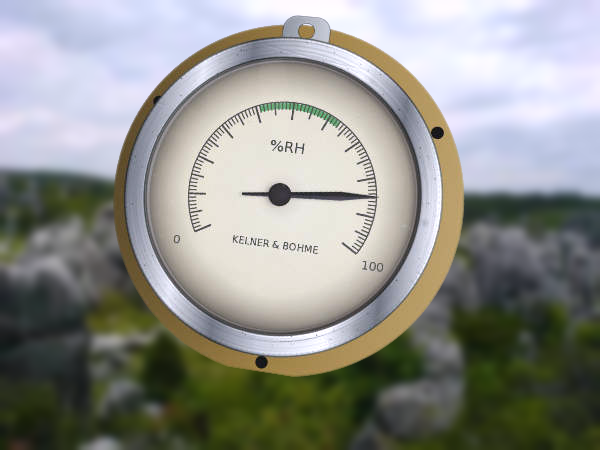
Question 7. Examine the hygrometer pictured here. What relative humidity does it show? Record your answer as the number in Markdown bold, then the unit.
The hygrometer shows **85** %
